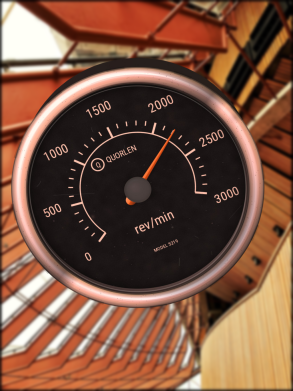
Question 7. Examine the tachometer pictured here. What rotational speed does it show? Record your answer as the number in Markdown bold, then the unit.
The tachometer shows **2200** rpm
